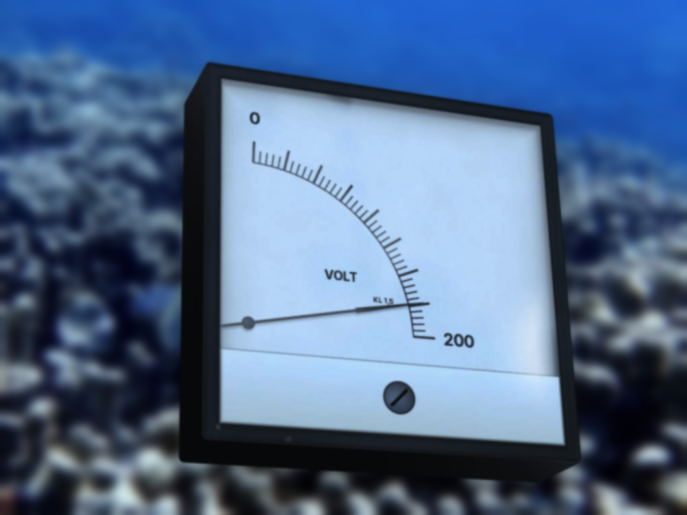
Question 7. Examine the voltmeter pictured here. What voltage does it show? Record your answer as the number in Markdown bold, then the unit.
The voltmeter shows **175** V
